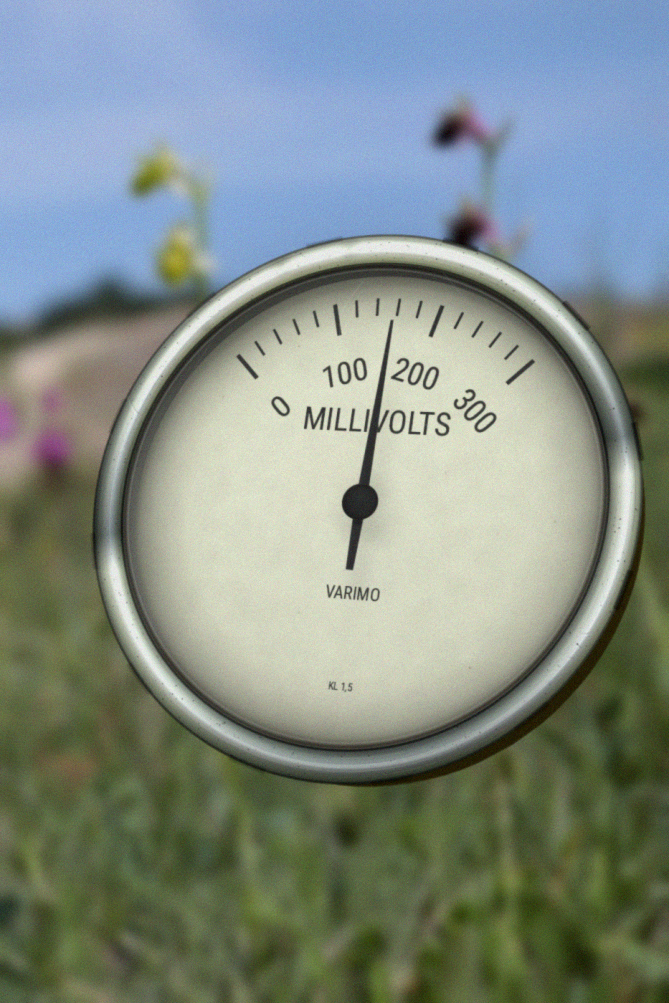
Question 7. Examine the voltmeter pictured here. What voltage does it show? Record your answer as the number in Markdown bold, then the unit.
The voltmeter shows **160** mV
